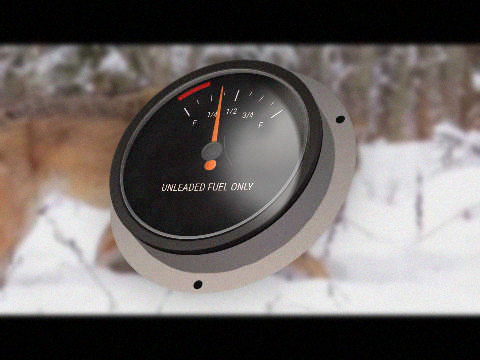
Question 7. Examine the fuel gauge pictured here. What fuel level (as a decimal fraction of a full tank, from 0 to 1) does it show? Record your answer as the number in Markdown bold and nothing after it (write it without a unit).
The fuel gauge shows **0.375**
